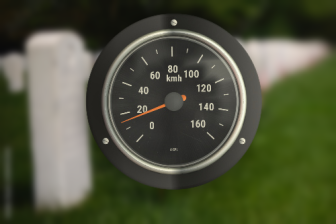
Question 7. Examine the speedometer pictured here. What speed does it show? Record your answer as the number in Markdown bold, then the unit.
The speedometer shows **15** km/h
